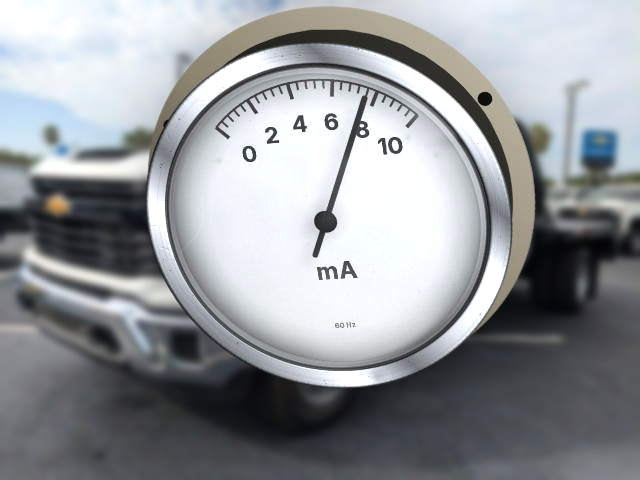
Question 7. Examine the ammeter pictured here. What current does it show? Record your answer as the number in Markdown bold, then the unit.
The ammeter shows **7.6** mA
